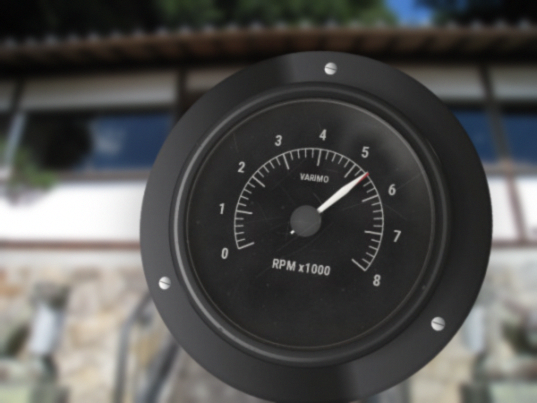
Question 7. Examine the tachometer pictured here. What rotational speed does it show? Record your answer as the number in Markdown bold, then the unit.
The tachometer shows **5400** rpm
